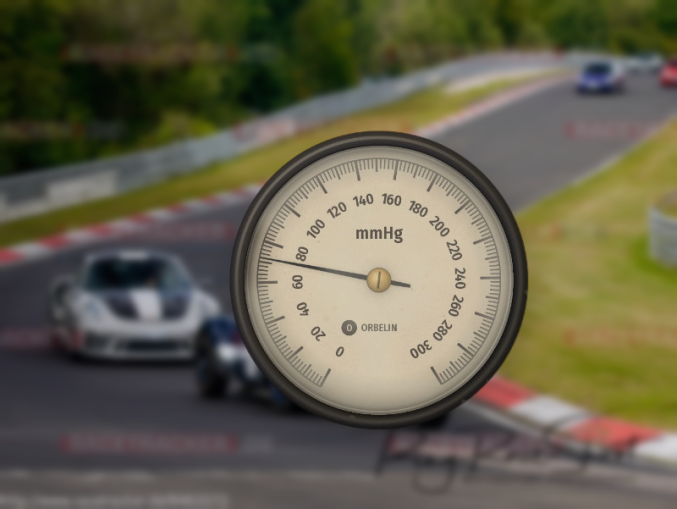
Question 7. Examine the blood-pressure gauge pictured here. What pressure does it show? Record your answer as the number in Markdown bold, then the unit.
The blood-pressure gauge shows **72** mmHg
